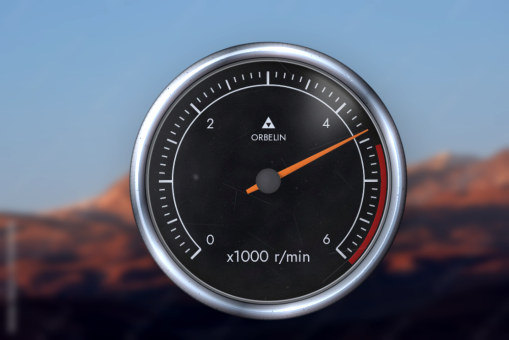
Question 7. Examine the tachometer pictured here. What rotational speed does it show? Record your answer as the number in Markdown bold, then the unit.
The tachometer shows **4400** rpm
